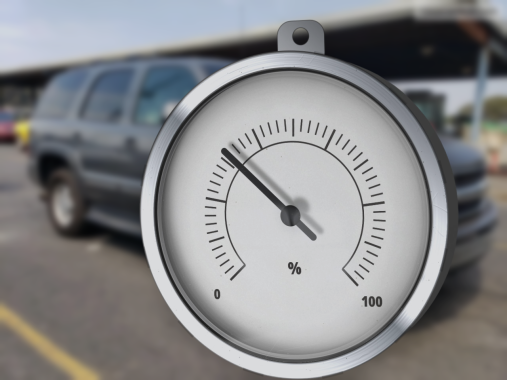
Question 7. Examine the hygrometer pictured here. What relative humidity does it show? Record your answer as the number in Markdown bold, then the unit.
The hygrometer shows **32** %
